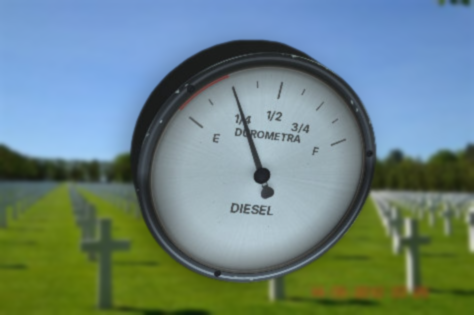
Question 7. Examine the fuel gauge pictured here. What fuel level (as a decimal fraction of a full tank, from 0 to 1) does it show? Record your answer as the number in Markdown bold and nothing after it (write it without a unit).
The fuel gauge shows **0.25**
